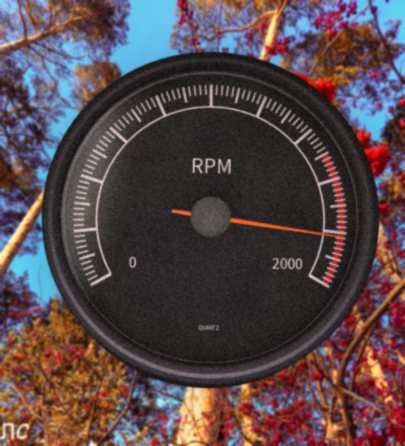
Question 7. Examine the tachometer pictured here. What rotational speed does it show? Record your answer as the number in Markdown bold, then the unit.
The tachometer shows **1820** rpm
